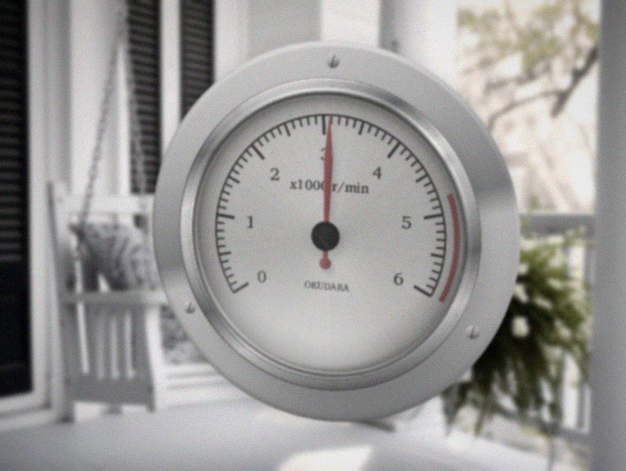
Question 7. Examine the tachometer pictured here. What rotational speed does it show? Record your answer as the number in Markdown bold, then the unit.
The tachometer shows **3100** rpm
